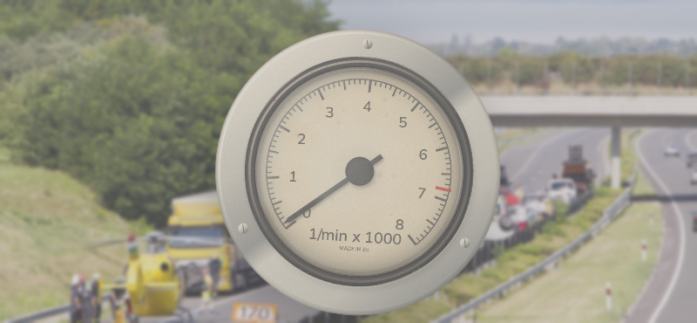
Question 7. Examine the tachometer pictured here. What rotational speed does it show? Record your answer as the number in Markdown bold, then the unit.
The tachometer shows **100** rpm
